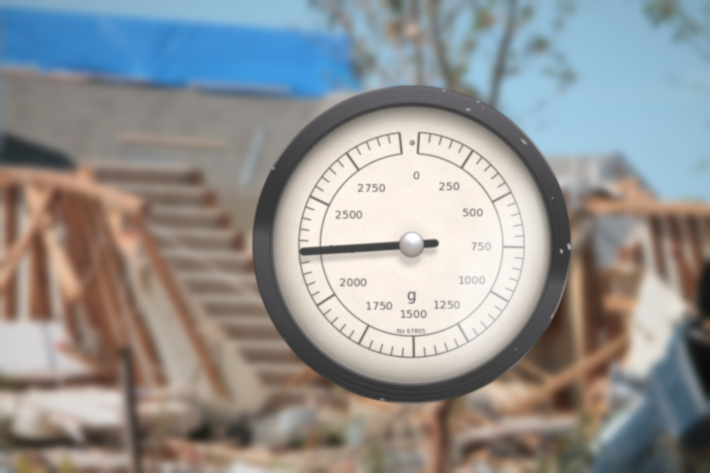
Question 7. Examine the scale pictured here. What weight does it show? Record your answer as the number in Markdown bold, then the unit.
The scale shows **2250** g
